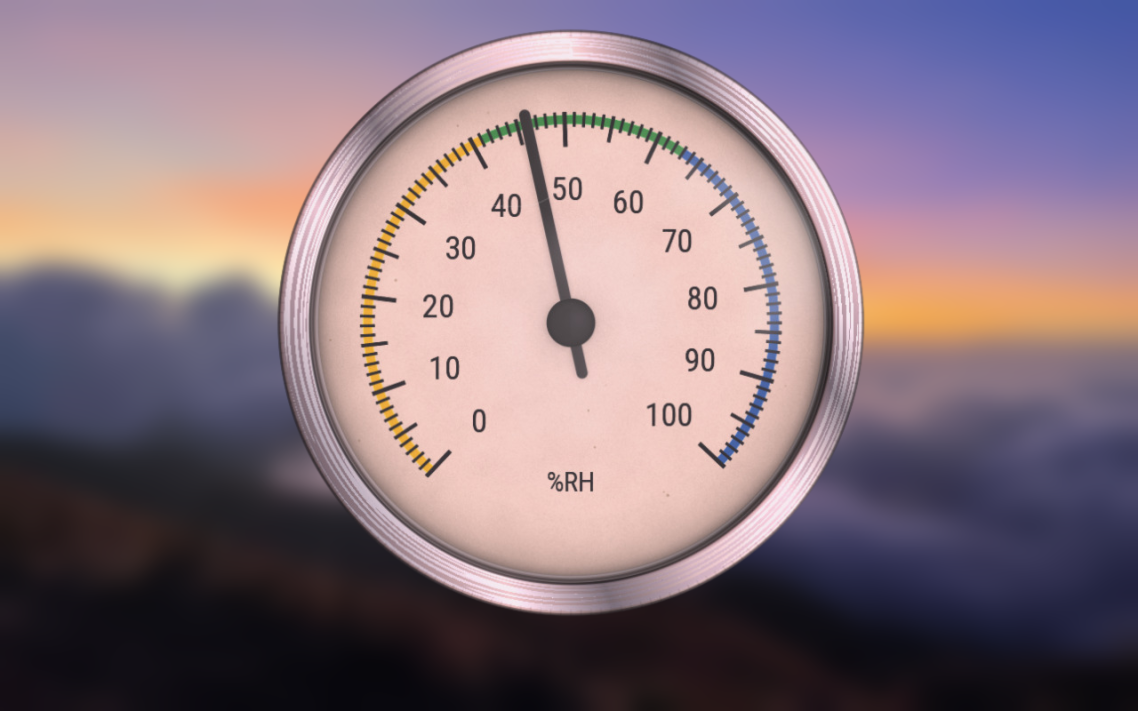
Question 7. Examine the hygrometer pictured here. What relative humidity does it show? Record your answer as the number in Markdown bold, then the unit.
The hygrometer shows **46** %
